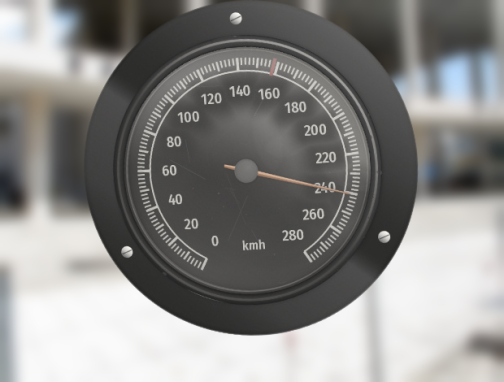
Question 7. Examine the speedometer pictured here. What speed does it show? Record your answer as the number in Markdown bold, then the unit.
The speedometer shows **240** km/h
